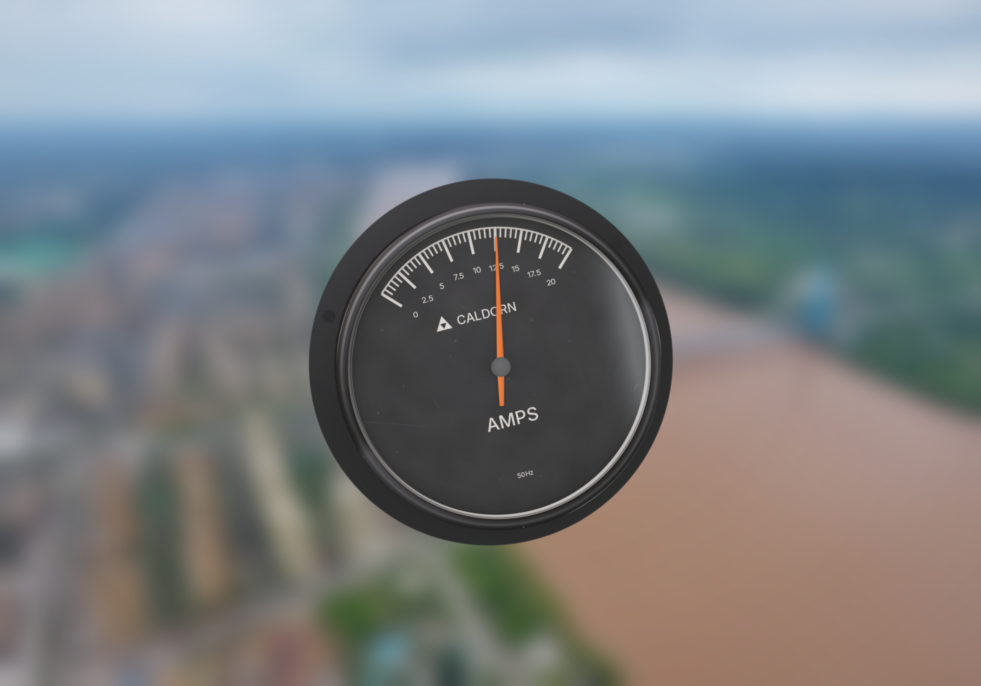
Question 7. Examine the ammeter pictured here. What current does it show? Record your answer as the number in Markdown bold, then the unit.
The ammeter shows **12.5** A
